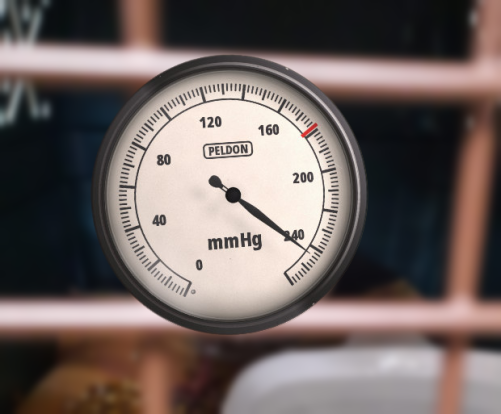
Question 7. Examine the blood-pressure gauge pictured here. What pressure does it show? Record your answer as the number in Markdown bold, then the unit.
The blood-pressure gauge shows **244** mmHg
